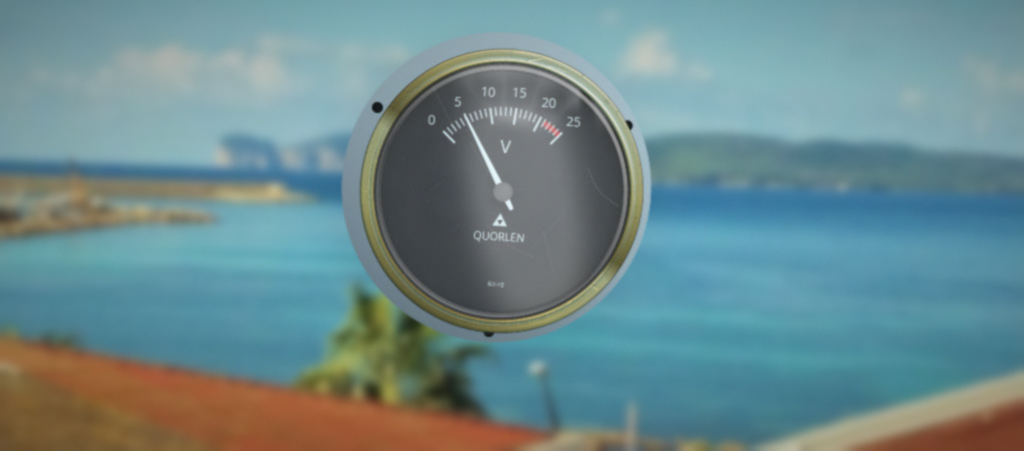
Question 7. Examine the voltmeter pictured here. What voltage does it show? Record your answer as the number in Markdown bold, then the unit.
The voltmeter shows **5** V
